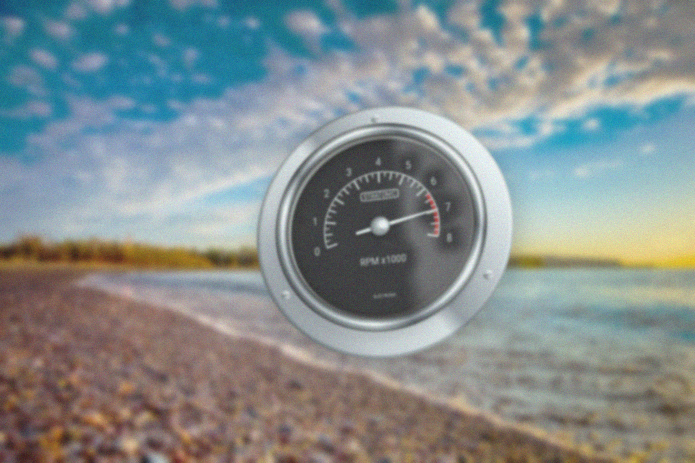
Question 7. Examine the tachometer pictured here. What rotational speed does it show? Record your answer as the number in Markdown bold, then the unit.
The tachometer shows **7000** rpm
